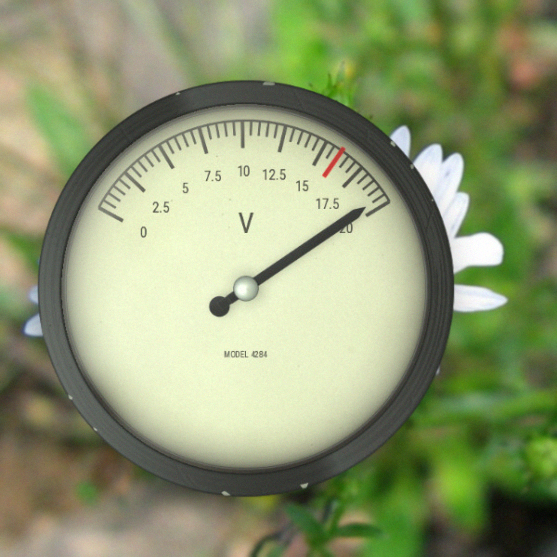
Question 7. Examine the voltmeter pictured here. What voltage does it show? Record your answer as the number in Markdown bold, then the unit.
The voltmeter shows **19.5** V
